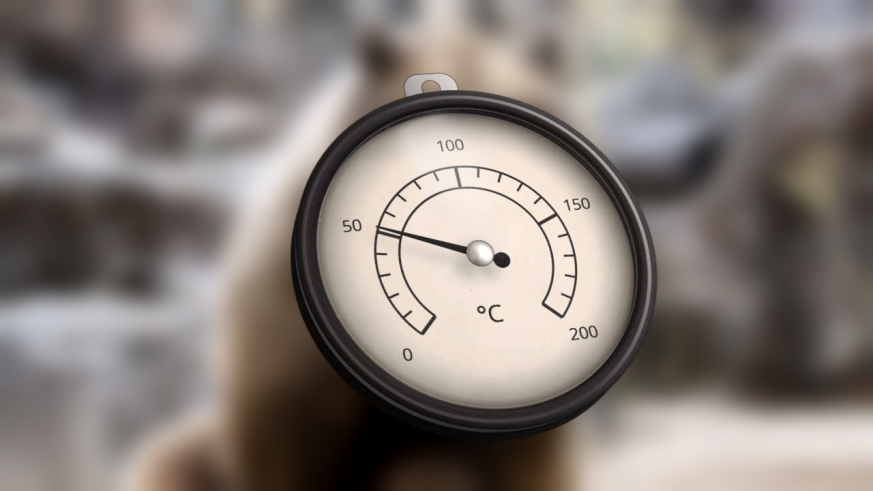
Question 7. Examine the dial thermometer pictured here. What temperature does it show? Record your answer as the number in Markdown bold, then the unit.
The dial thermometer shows **50** °C
